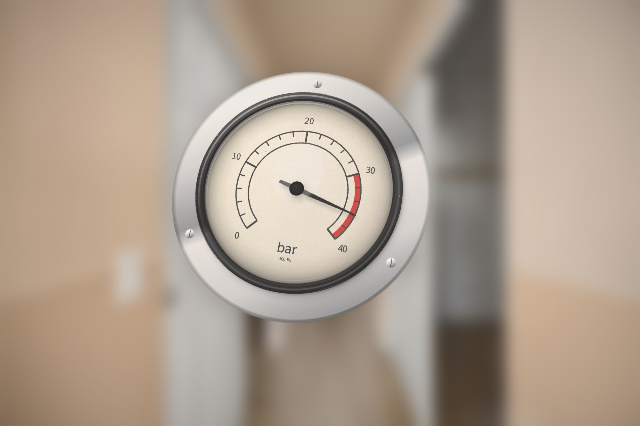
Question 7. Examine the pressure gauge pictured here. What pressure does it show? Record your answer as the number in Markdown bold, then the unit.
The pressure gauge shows **36** bar
